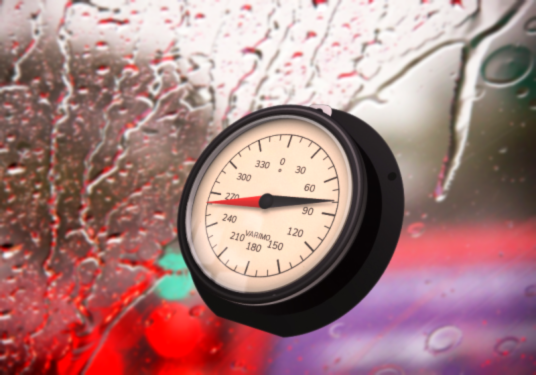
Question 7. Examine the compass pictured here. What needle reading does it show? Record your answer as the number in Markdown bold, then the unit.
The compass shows **260** °
